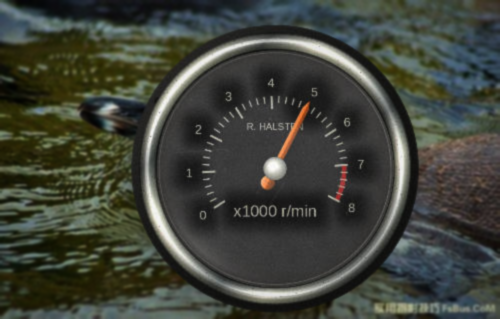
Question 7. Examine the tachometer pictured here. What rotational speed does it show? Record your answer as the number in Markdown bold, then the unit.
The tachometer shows **5000** rpm
